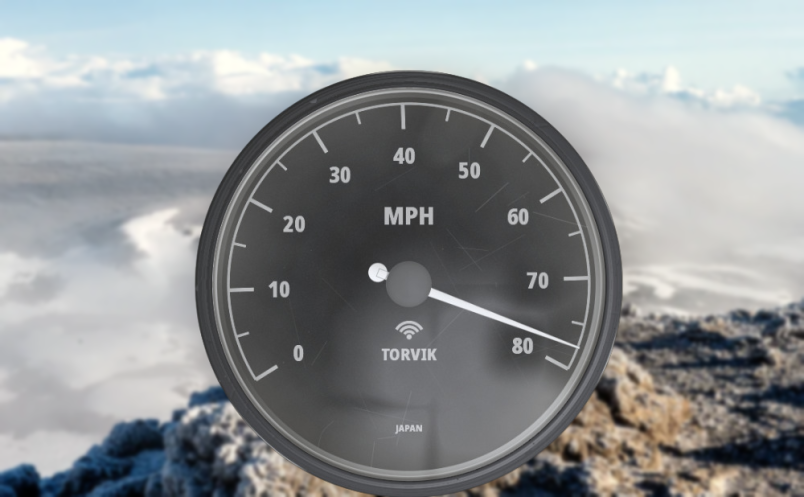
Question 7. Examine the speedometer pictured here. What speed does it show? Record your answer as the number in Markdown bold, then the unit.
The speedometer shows **77.5** mph
